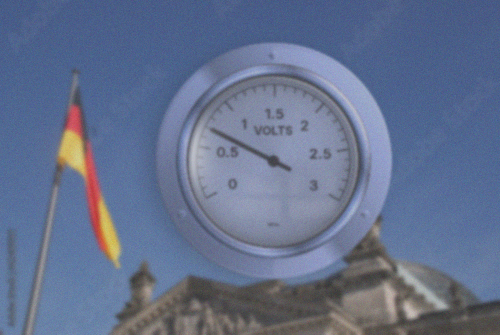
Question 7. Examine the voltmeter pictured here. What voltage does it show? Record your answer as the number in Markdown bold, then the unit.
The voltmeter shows **0.7** V
